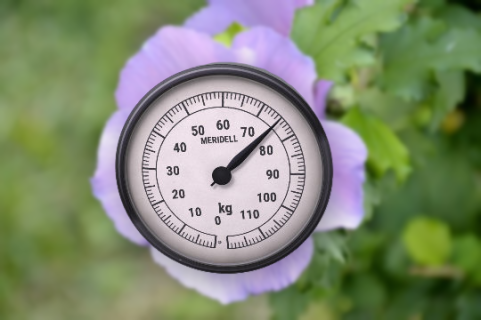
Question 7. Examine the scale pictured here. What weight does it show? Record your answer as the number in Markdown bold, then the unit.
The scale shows **75** kg
